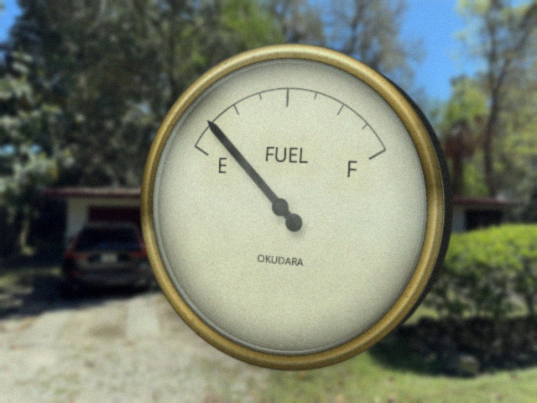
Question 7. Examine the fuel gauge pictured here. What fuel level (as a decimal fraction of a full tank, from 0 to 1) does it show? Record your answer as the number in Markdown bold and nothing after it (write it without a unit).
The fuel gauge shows **0.125**
